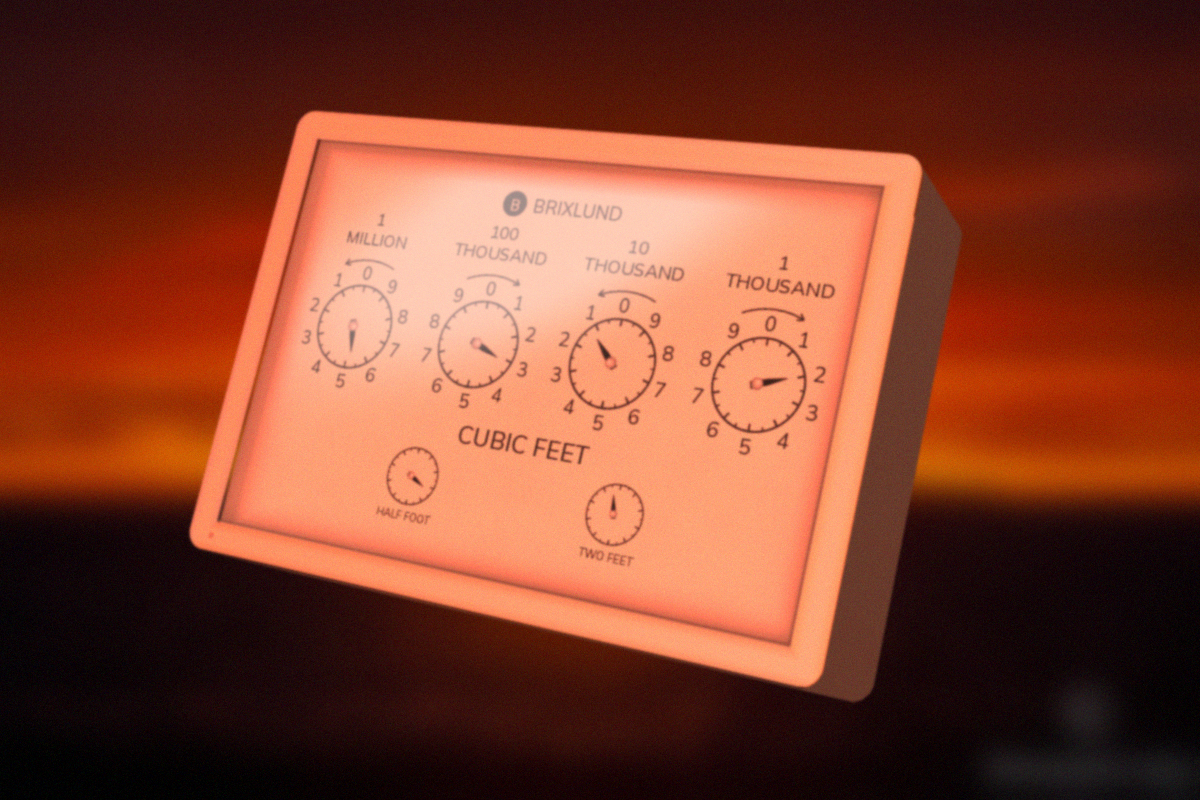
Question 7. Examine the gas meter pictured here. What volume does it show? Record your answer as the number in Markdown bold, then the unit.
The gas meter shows **531200** ft³
